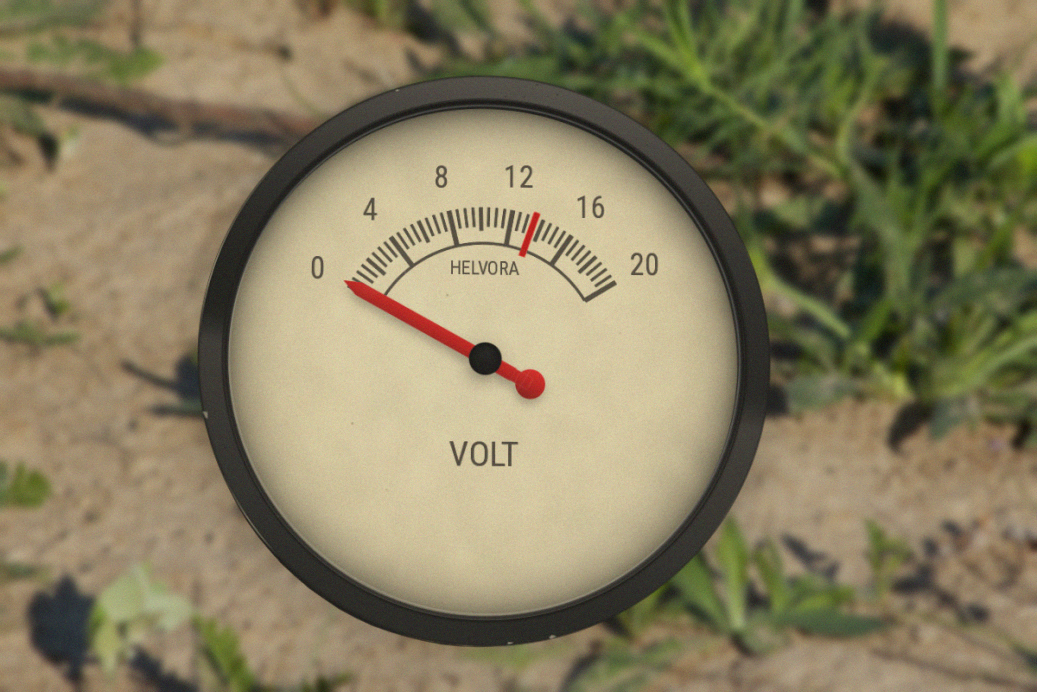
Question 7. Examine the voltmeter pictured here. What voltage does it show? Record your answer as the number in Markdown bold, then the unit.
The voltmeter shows **0** V
